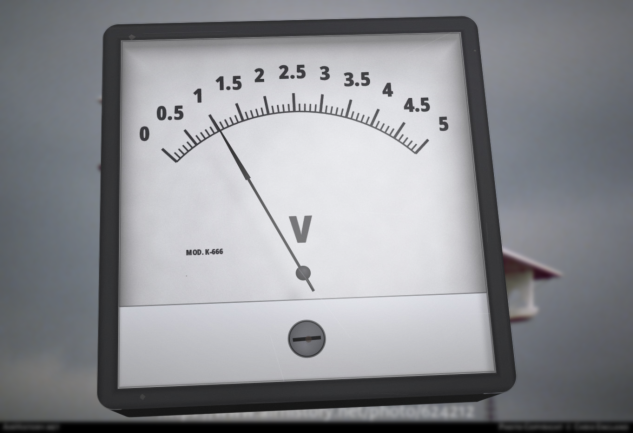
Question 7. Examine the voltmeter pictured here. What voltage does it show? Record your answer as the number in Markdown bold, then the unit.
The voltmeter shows **1** V
